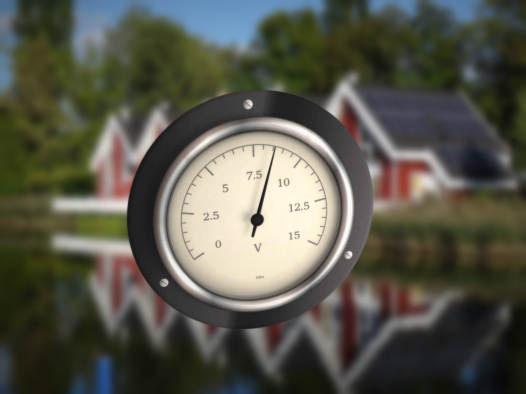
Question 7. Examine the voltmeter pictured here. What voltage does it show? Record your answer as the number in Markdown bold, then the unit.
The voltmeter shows **8.5** V
